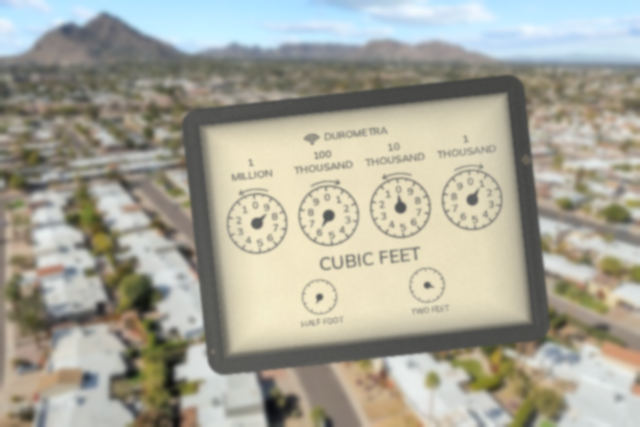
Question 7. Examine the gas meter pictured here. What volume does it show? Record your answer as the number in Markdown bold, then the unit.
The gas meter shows **860100** ft³
